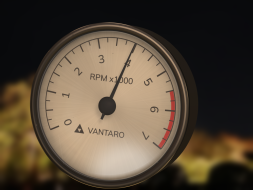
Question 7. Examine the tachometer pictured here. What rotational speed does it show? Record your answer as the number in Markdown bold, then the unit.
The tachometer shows **4000** rpm
